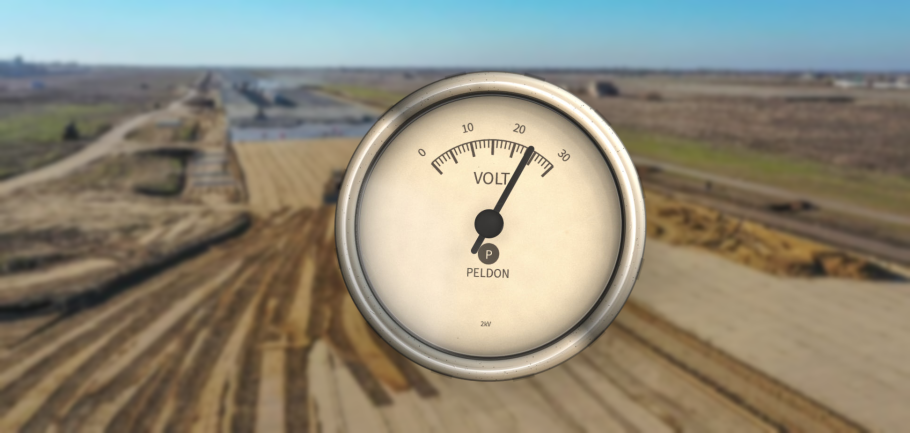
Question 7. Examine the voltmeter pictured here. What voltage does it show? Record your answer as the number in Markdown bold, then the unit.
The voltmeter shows **24** V
